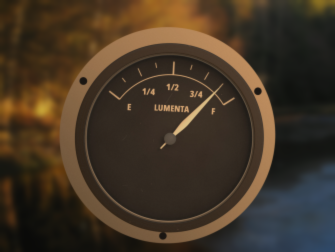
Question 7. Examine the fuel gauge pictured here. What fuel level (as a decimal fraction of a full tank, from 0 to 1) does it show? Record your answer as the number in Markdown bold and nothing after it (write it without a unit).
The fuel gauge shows **0.875**
